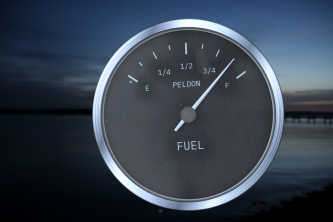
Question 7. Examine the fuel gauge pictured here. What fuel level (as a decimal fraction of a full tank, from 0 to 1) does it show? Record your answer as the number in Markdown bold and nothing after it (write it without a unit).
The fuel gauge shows **0.875**
